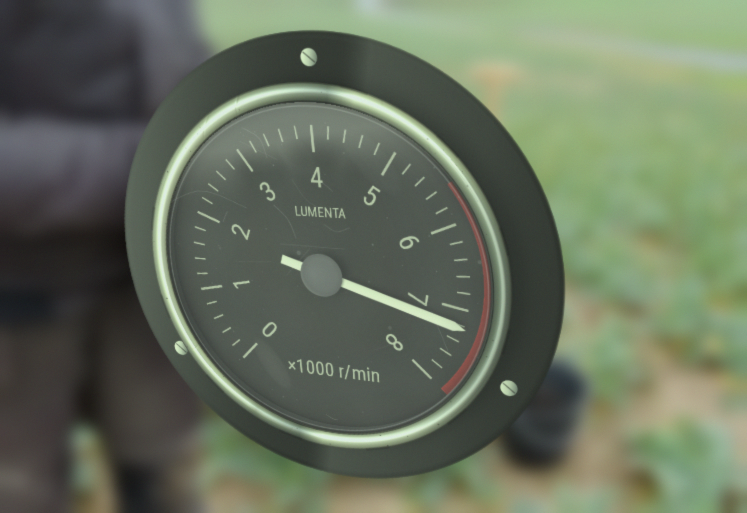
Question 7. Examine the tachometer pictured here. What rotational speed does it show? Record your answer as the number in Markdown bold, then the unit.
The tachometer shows **7200** rpm
